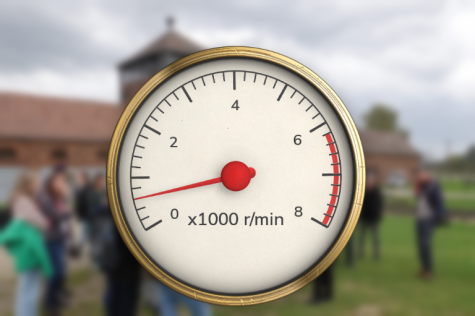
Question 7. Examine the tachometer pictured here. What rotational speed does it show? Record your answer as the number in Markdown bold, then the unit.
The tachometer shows **600** rpm
